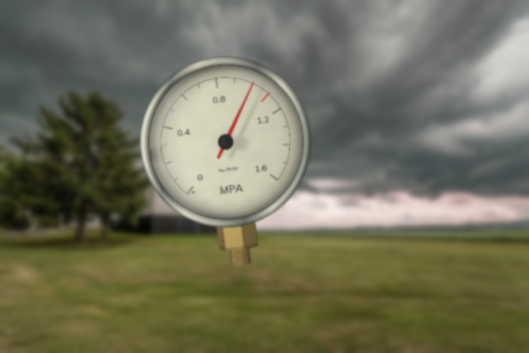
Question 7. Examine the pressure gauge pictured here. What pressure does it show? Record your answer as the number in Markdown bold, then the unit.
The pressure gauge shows **1** MPa
